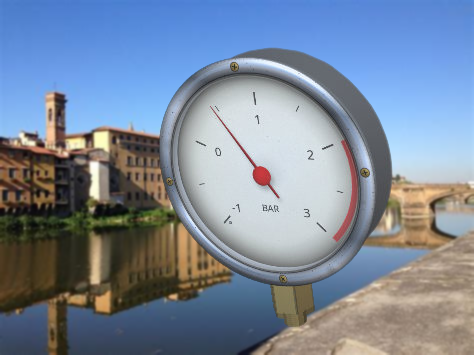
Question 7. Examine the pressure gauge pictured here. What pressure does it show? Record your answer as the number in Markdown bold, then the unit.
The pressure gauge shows **0.5** bar
